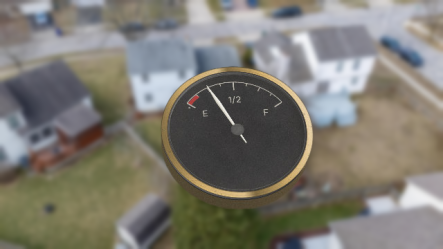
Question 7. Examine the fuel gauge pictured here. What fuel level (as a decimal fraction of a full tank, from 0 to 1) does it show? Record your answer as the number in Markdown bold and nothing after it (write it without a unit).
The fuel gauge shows **0.25**
